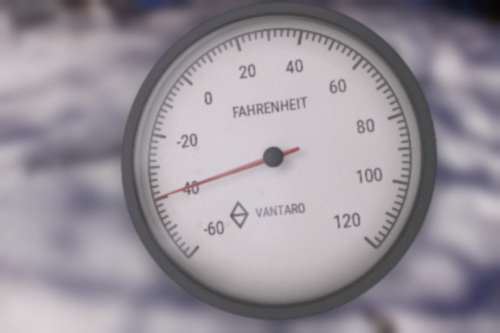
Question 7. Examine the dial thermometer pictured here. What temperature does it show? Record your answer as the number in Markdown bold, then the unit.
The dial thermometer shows **-40** °F
